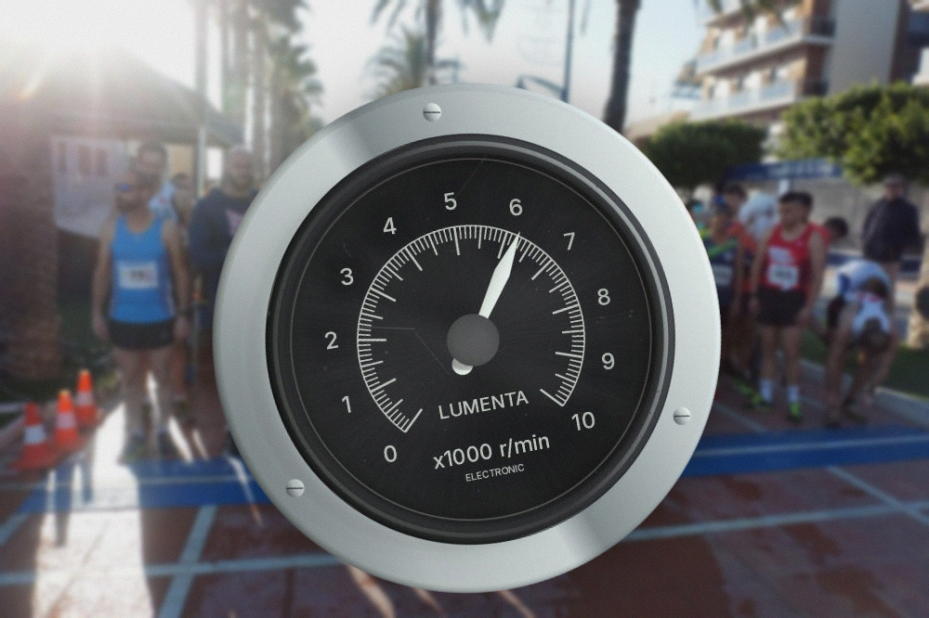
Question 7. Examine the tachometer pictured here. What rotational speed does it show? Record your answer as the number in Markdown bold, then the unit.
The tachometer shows **6200** rpm
